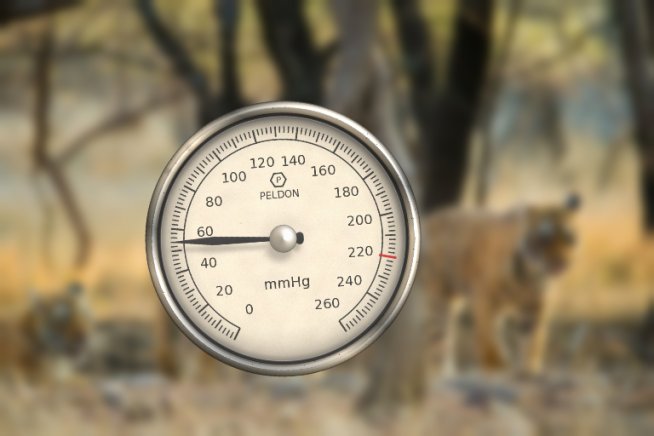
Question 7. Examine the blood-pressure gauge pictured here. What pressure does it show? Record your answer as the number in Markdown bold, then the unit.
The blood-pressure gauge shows **54** mmHg
